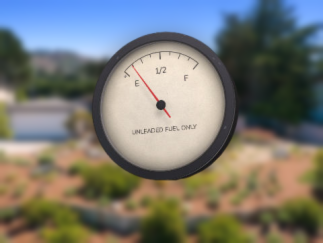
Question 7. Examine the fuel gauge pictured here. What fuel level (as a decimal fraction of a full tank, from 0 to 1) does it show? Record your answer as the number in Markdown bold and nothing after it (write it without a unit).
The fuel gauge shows **0.125**
